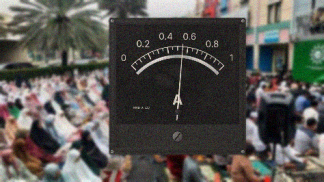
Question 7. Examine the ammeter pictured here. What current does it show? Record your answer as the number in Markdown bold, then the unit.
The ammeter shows **0.55** A
